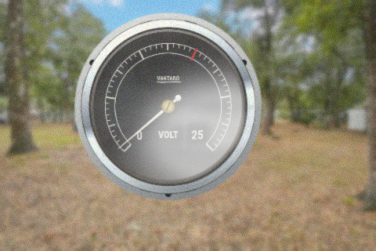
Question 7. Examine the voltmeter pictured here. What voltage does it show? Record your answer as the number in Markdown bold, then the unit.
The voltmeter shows **0.5** V
